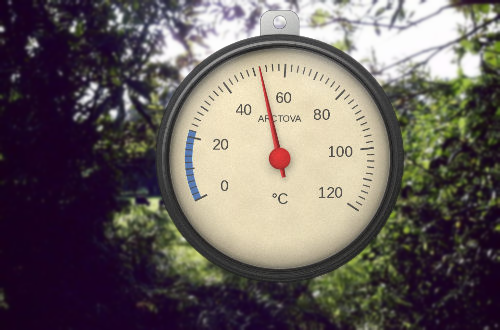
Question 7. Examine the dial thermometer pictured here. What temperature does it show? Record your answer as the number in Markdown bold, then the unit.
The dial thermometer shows **52** °C
